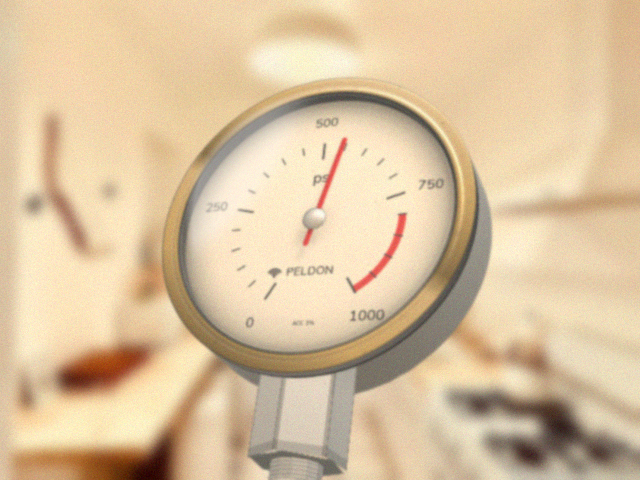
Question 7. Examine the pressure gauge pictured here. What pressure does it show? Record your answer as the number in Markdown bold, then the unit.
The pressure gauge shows **550** psi
